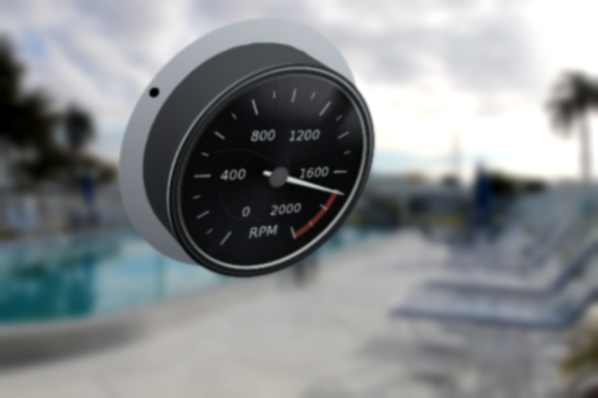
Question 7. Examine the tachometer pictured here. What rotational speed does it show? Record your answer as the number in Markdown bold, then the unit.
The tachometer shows **1700** rpm
